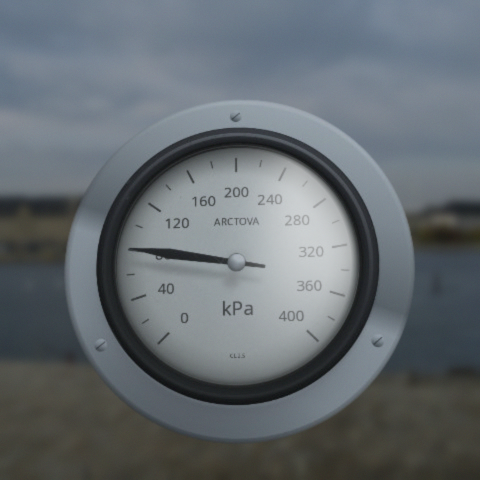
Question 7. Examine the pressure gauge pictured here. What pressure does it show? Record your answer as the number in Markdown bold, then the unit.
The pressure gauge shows **80** kPa
